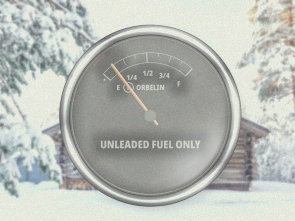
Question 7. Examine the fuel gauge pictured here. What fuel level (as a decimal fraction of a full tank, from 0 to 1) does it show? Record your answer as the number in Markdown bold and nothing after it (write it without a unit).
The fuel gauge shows **0.125**
